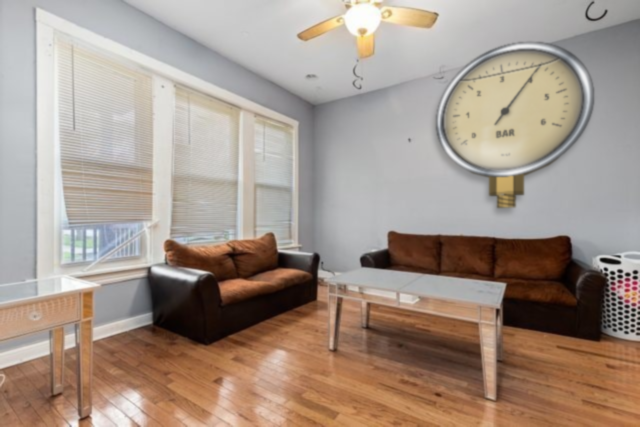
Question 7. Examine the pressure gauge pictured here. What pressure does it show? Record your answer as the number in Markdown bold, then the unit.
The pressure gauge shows **4** bar
